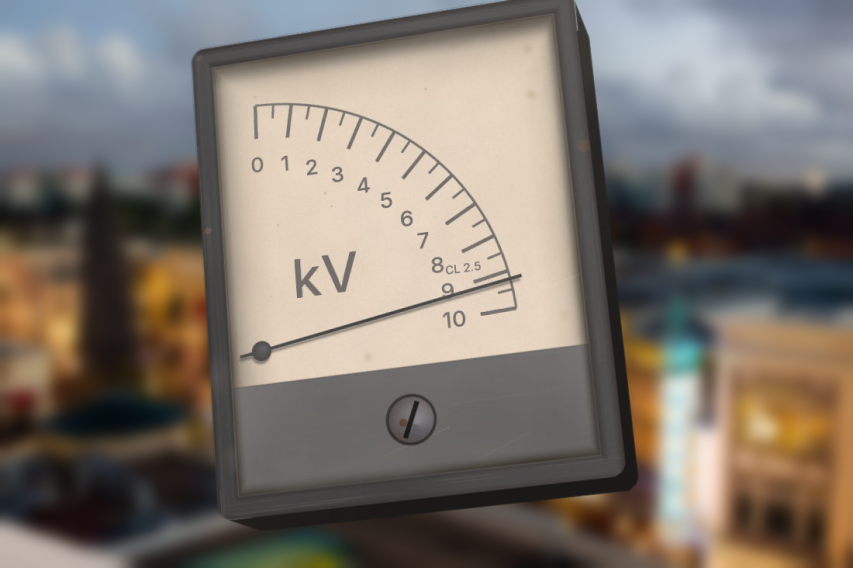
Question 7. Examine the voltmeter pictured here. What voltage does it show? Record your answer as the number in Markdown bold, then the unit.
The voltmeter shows **9.25** kV
